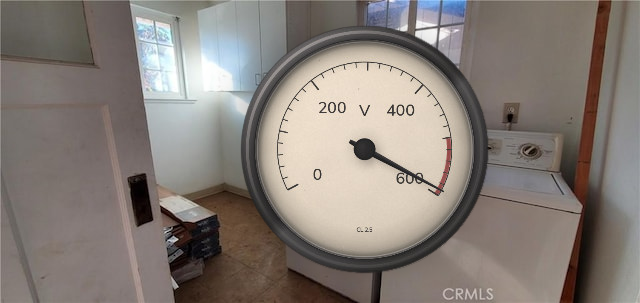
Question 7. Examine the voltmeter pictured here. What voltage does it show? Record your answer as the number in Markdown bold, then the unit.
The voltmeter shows **590** V
